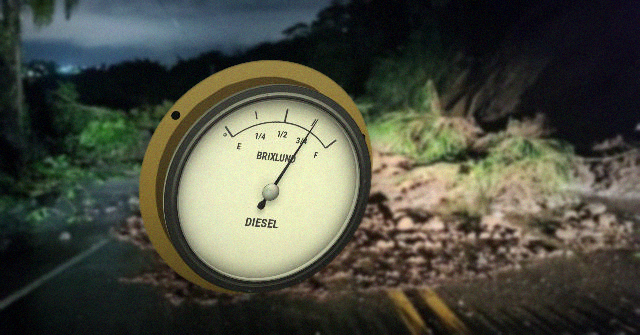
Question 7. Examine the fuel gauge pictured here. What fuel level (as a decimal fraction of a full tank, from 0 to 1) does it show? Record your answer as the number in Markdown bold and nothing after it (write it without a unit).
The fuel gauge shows **0.75**
